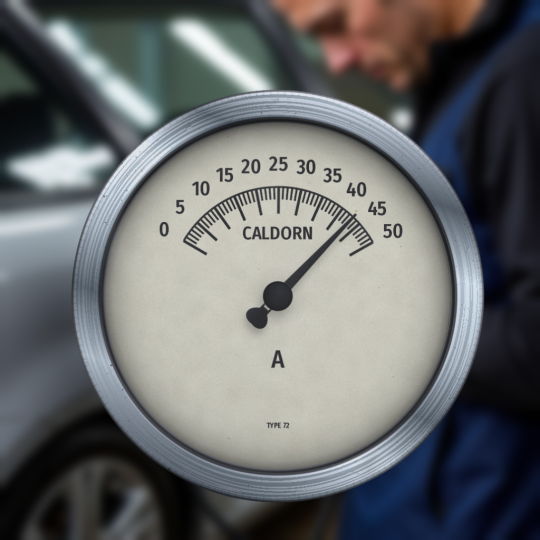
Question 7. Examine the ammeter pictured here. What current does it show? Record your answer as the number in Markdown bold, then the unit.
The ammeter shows **43** A
